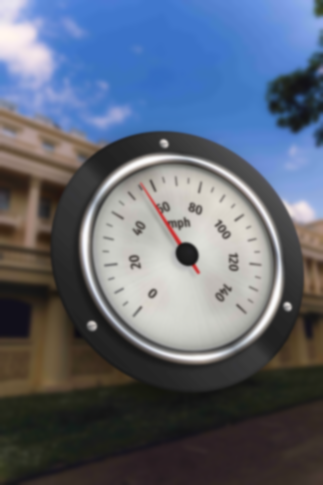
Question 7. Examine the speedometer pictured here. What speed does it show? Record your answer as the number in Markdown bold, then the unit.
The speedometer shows **55** mph
